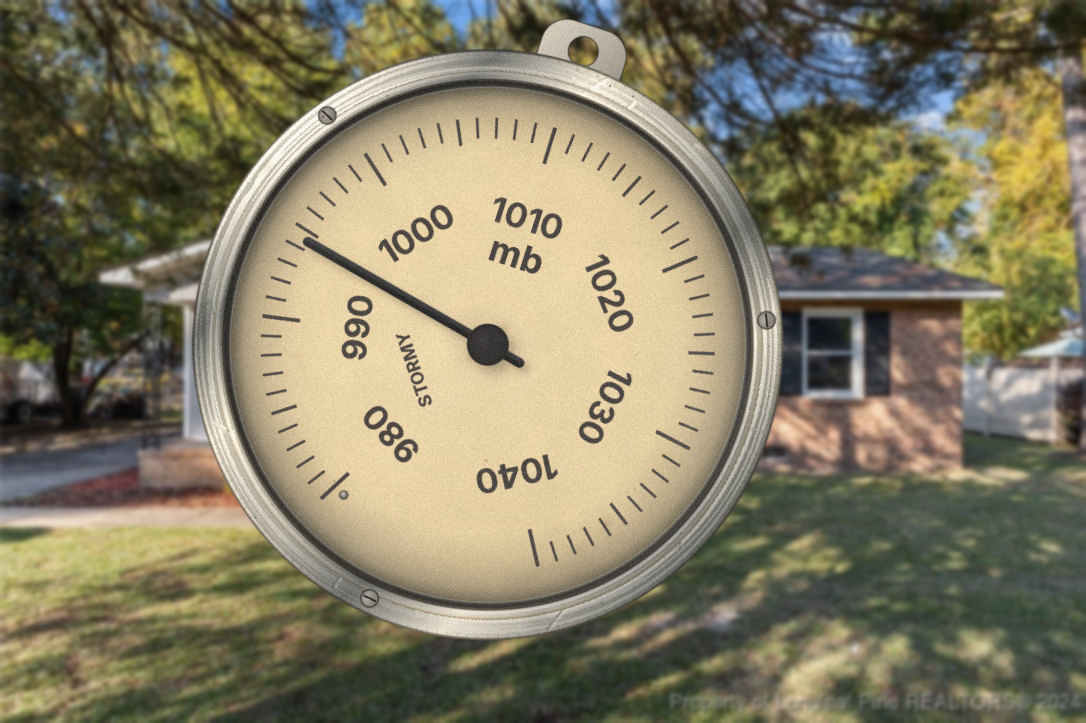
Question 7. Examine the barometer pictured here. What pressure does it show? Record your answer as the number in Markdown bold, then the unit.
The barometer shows **994.5** mbar
